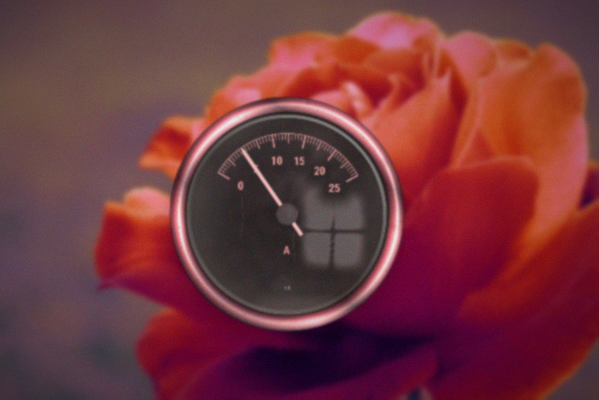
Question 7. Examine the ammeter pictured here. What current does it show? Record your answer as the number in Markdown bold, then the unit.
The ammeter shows **5** A
